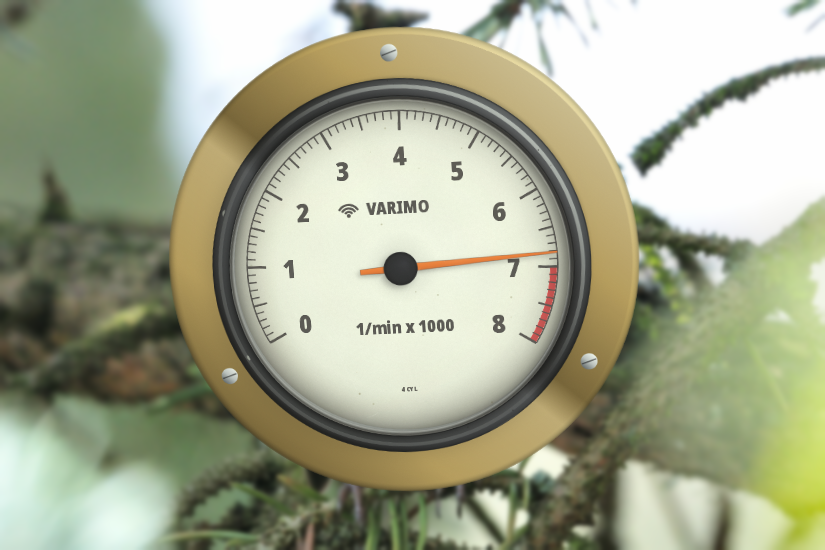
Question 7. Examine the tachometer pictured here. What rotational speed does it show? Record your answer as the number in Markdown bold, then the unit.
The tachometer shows **6800** rpm
